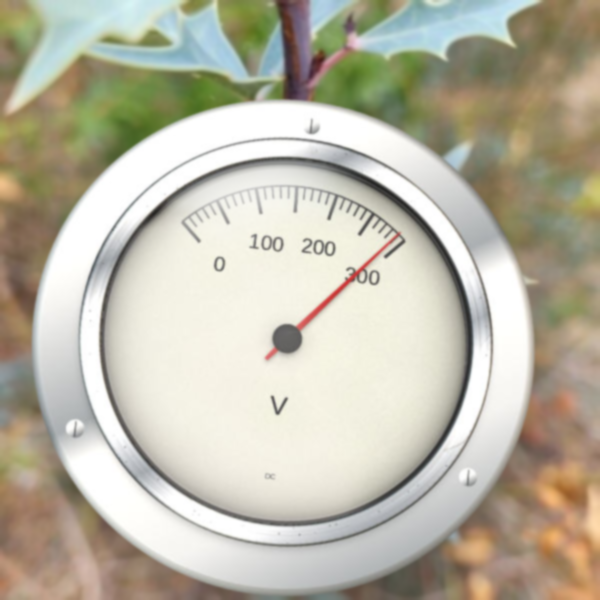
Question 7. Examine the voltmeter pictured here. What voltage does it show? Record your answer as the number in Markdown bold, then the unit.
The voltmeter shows **290** V
